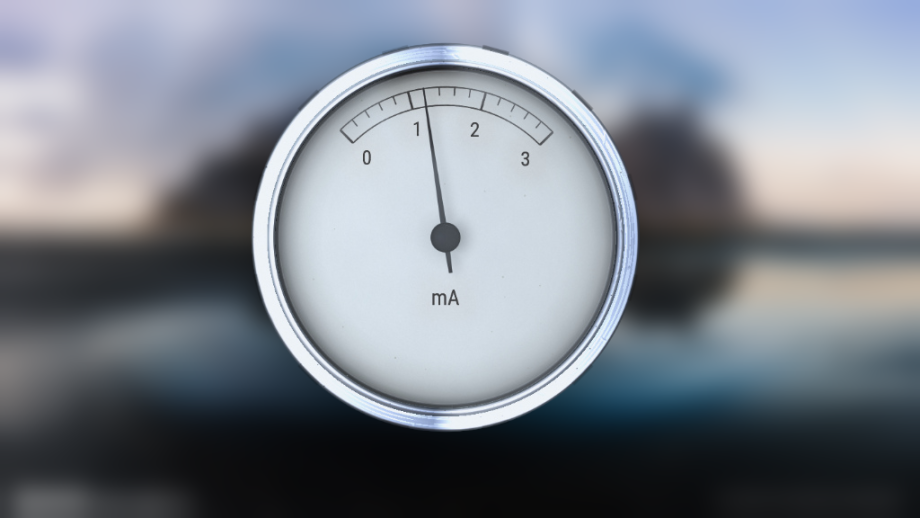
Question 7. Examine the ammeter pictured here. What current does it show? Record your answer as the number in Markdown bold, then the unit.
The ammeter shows **1.2** mA
